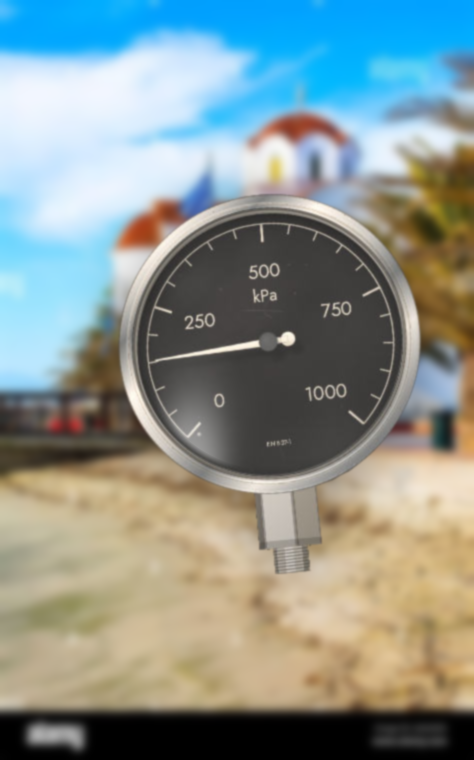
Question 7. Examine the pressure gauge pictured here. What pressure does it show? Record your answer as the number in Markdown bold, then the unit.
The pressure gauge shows **150** kPa
